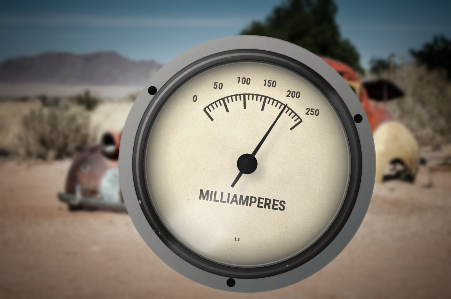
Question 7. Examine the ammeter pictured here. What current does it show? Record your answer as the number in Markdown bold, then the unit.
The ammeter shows **200** mA
